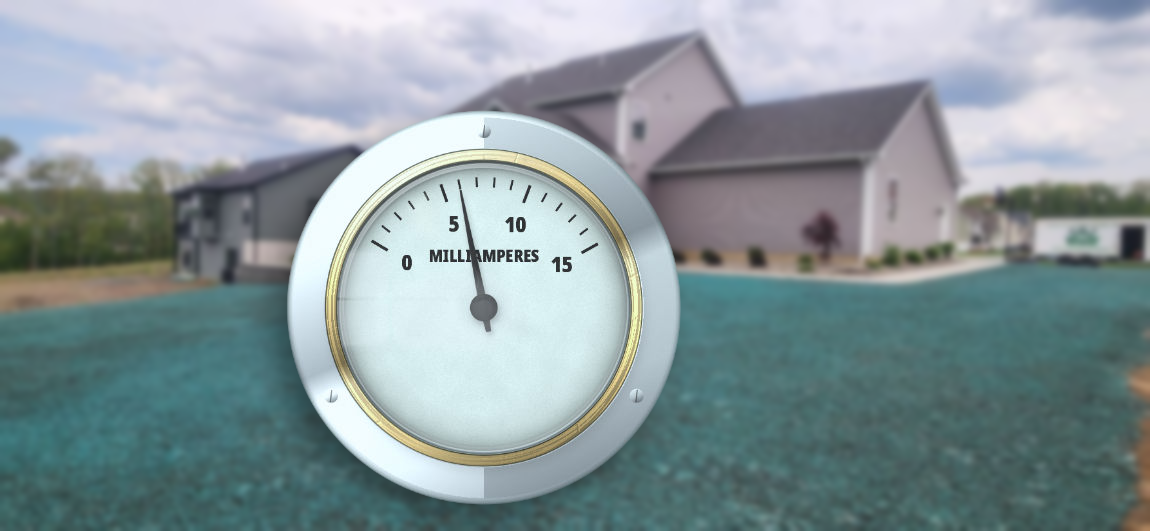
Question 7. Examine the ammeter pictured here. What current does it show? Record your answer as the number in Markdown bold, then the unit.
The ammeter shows **6** mA
